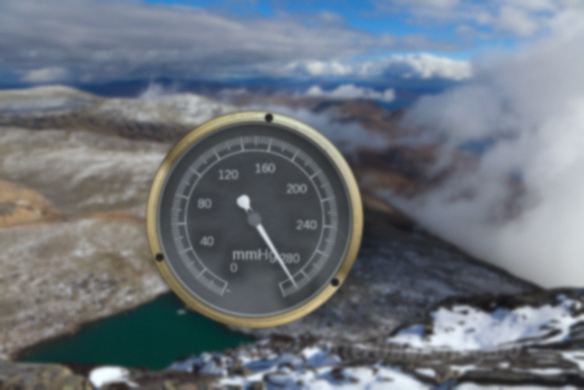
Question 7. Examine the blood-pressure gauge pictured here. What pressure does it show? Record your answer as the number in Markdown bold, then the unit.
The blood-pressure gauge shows **290** mmHg
